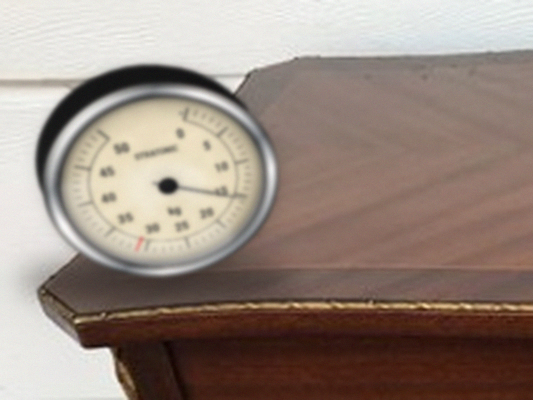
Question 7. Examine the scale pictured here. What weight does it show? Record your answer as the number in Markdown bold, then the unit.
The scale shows **15** kg
